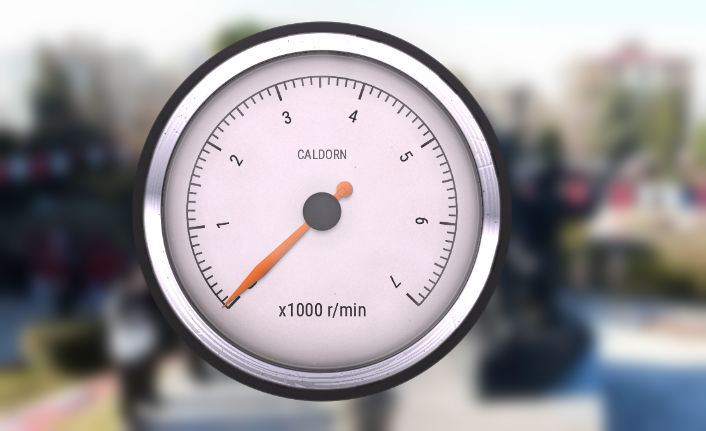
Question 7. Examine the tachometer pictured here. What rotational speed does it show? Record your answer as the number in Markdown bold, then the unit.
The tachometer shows **50** rpm
